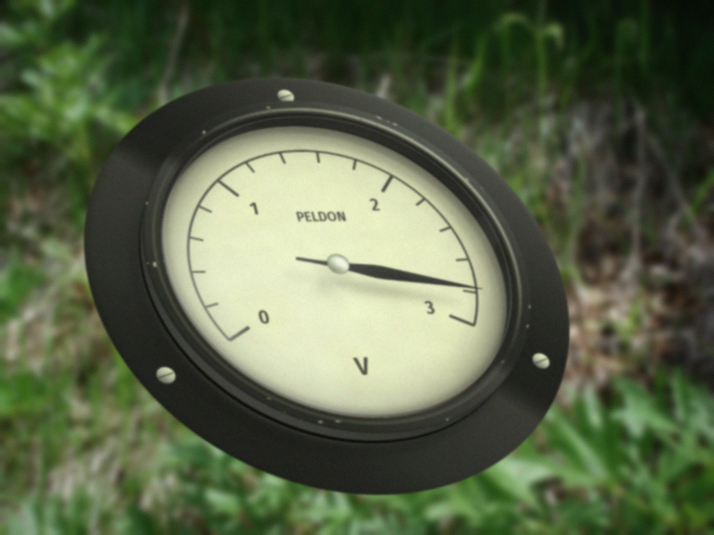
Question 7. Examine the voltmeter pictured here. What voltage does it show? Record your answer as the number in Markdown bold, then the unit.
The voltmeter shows **2.8** V
